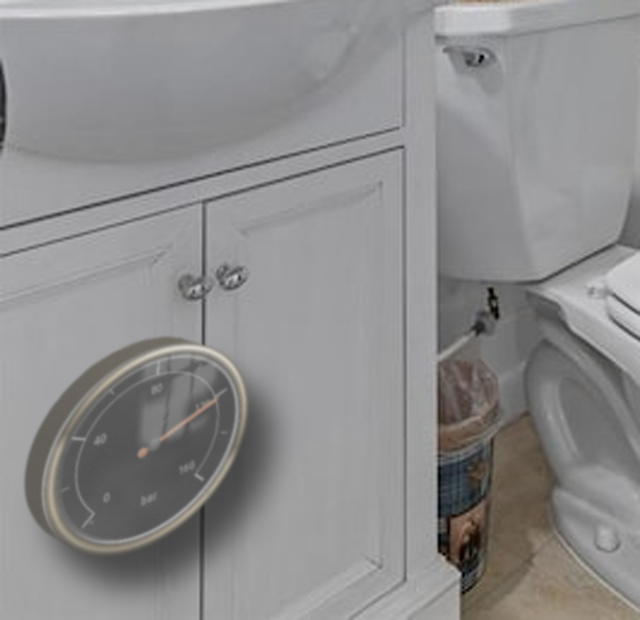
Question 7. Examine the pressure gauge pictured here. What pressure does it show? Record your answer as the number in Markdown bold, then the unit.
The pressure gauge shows **120** bar
